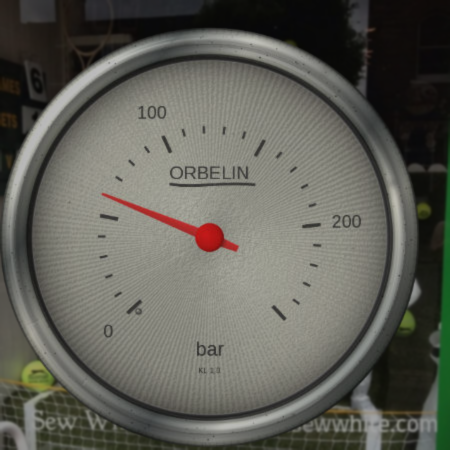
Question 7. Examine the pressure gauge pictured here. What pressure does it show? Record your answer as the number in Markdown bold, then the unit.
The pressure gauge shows **60** bar
